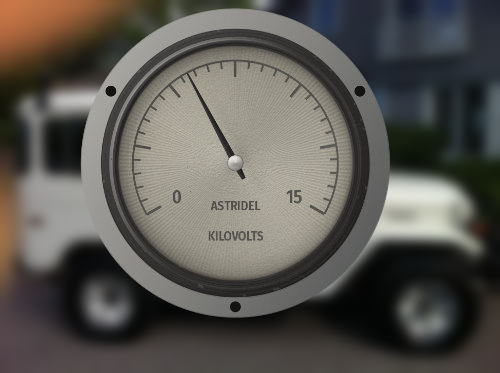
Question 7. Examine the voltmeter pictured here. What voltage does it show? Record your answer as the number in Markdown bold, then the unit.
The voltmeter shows **5.75** kV
